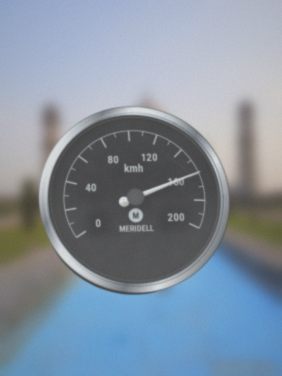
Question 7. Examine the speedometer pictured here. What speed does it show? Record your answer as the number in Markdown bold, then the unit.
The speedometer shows **160** km/h
